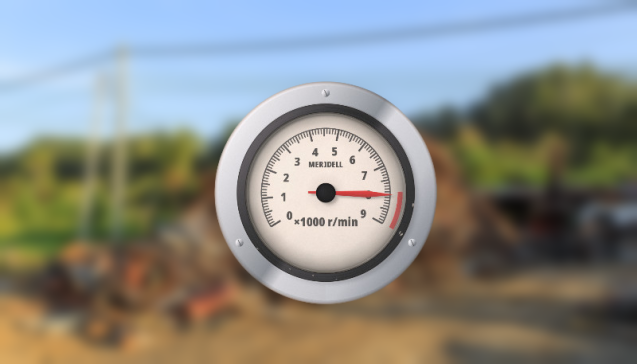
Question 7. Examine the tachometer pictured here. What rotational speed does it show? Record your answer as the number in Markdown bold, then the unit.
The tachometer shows **8000** rpm
